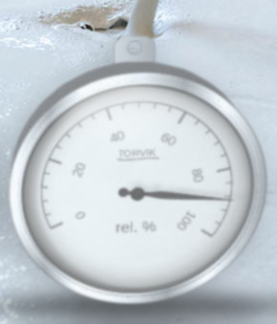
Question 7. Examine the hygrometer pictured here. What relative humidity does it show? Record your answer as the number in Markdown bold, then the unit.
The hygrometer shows **88** %
